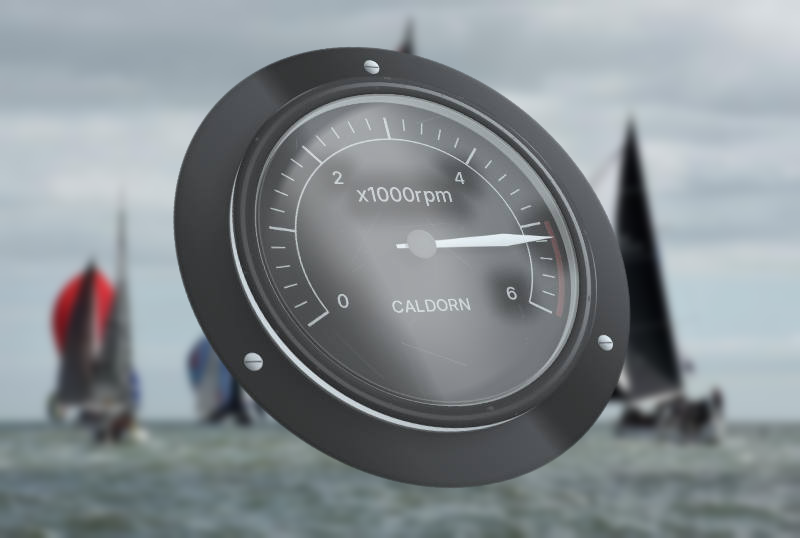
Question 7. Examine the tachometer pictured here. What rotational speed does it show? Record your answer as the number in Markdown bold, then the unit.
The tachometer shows **5200** rpm
